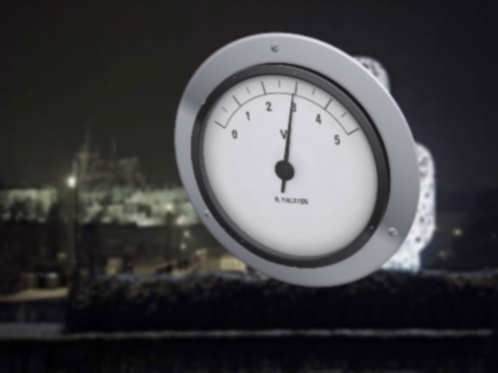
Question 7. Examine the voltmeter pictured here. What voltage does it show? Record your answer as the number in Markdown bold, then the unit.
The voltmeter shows **3** V
